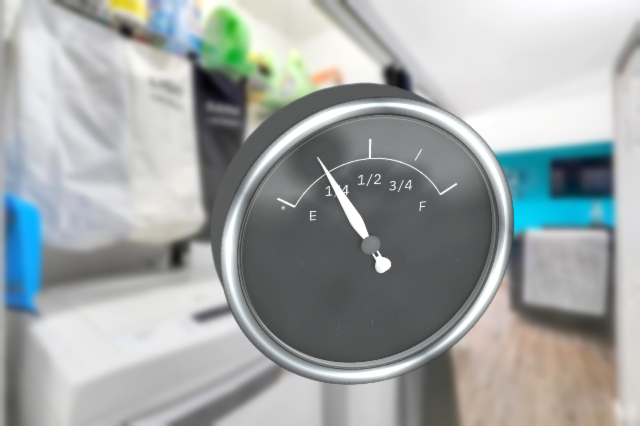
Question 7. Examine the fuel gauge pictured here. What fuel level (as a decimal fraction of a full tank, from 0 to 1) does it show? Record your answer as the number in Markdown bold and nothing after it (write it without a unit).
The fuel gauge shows **0.25**
